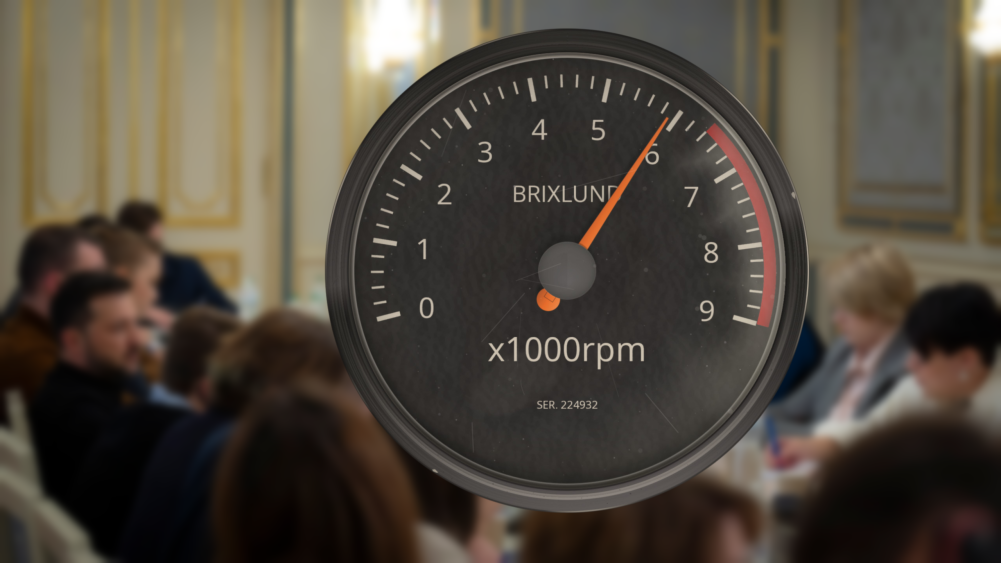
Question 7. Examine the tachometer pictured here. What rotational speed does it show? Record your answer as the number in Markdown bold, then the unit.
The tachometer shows **5900** rpm
